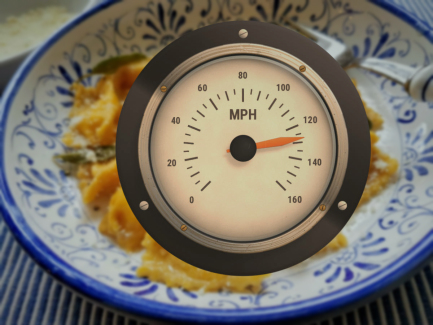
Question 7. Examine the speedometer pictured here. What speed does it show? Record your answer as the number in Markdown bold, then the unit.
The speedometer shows **127.5** mph
